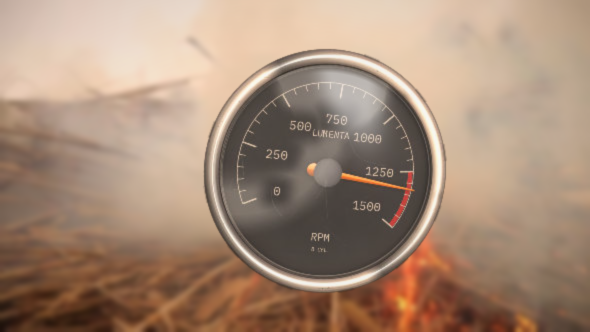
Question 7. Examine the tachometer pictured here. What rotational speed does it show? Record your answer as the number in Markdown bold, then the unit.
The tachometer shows **1325** rpm
